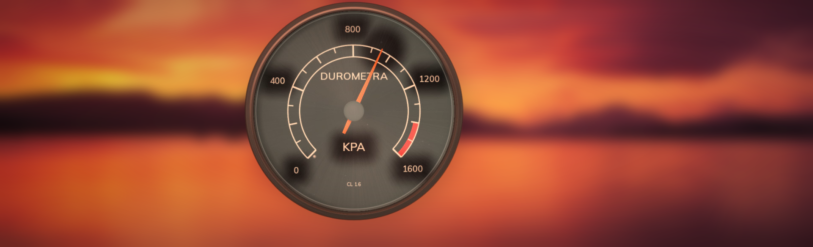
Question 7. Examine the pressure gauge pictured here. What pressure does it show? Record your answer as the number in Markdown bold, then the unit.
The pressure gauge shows **950** kPa
